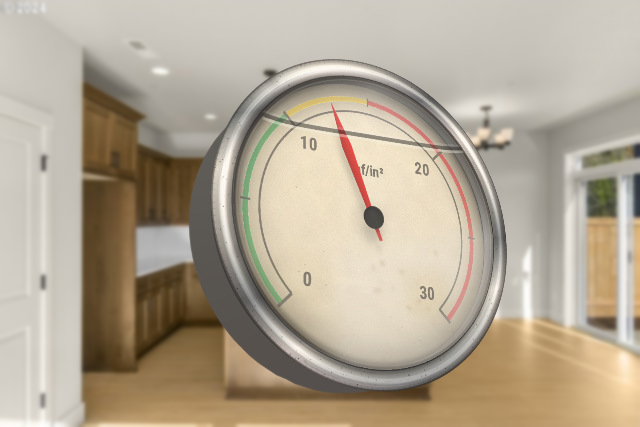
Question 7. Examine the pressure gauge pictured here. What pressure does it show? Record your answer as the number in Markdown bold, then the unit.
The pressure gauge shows **12.5** psi
